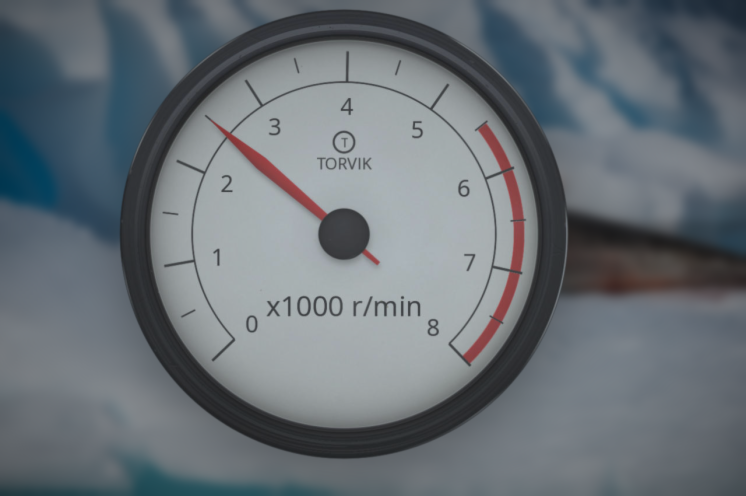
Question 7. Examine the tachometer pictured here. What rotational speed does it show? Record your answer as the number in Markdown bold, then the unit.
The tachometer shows **2500** rpm
